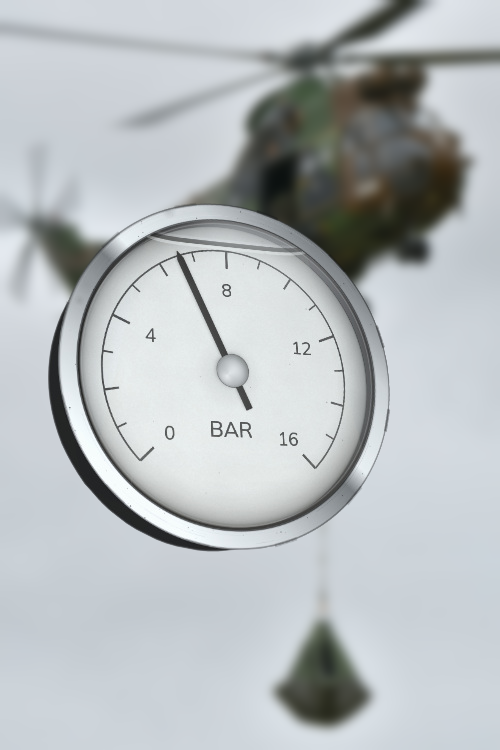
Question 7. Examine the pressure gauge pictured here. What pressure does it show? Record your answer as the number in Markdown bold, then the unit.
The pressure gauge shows **6.5** bar
